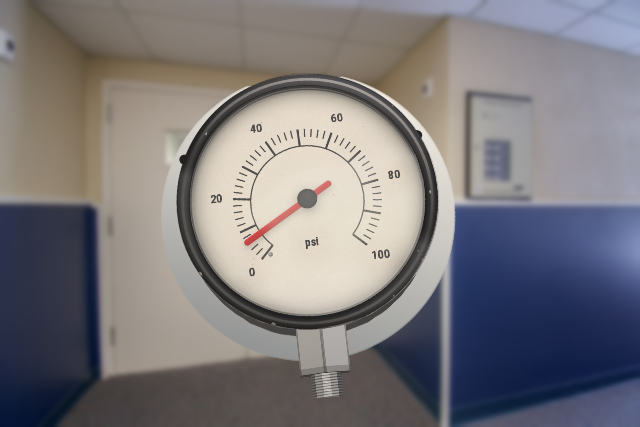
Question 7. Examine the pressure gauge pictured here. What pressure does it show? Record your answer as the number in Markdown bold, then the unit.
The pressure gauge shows **6** psi
